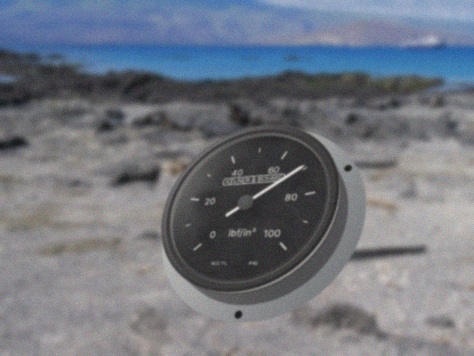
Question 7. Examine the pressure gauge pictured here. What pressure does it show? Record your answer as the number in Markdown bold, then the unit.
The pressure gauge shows **70** psi
